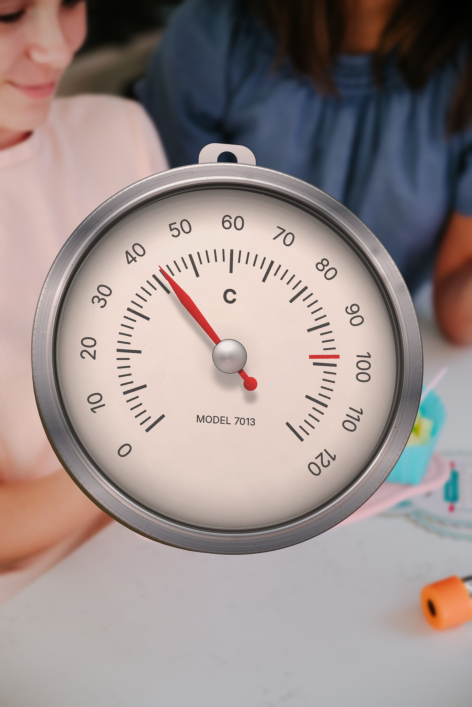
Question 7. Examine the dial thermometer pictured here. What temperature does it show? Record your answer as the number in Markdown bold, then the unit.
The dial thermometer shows **42** °C
